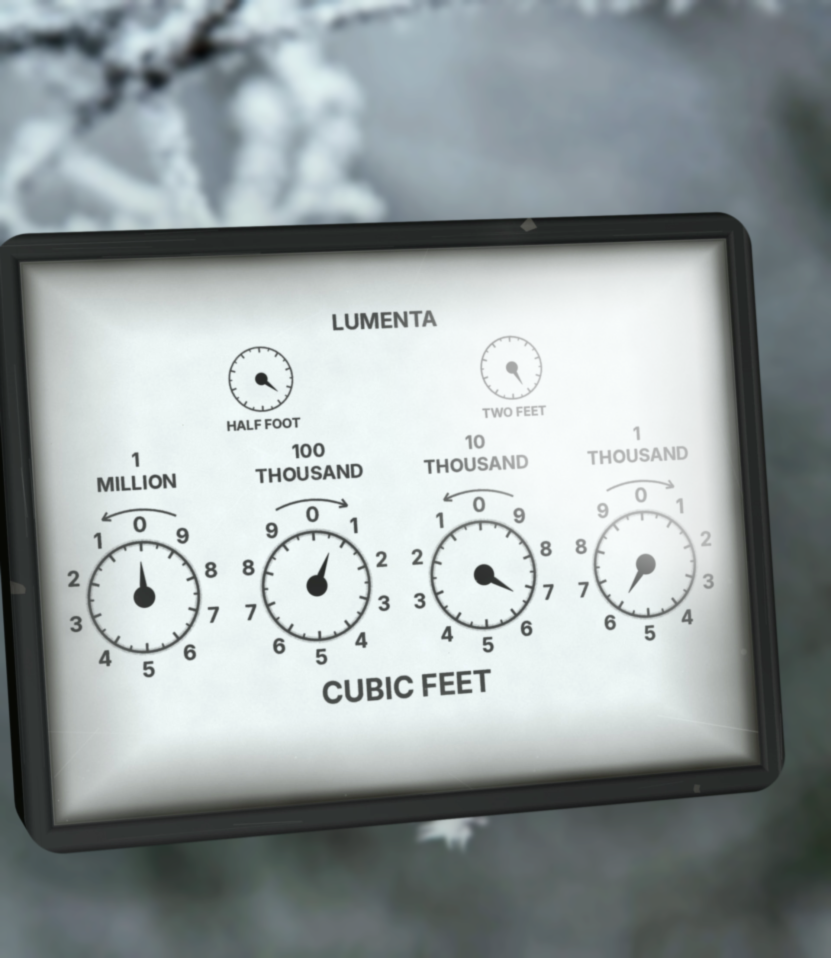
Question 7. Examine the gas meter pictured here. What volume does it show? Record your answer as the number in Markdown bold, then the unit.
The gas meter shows **6600** ft³
